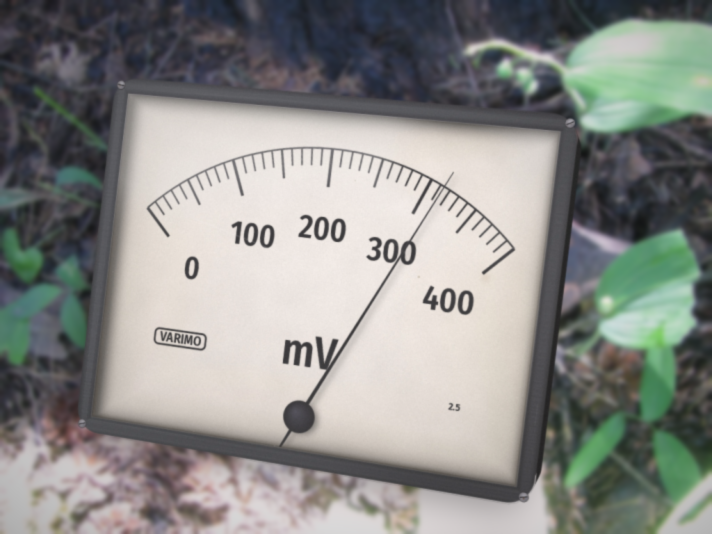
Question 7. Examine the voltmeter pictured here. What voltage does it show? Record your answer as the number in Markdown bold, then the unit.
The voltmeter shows **315** mV
